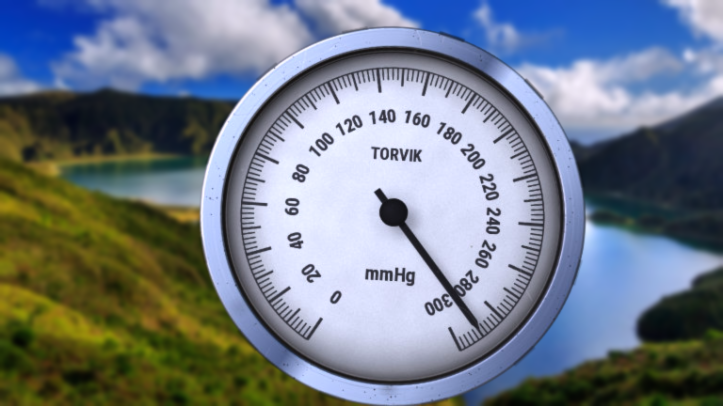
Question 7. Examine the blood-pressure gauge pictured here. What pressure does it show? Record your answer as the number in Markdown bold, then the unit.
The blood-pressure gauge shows **290** mmHg
